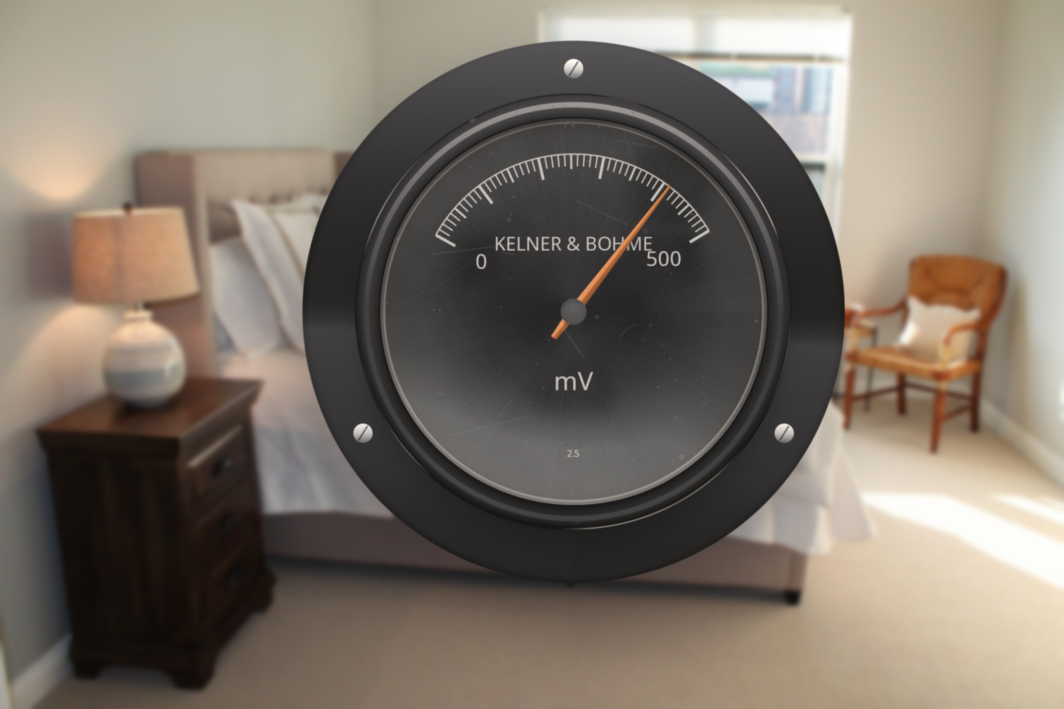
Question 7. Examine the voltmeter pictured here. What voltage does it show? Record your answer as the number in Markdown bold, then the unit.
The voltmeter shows **410** mV
